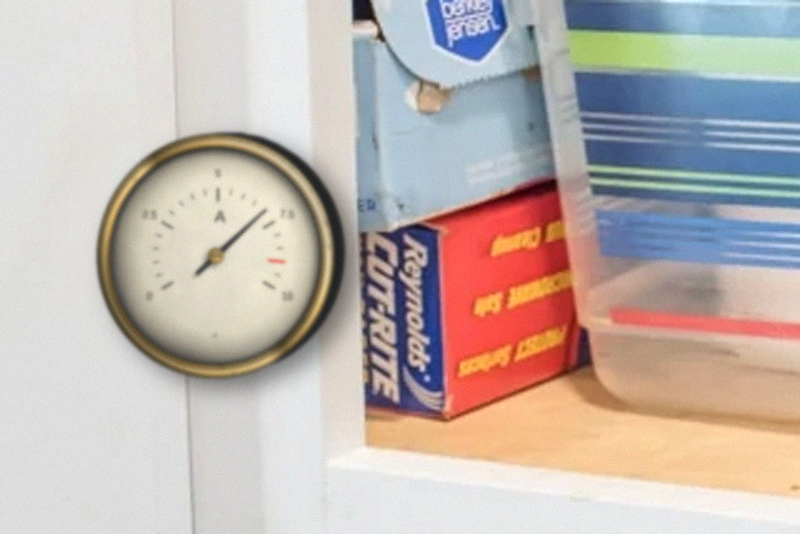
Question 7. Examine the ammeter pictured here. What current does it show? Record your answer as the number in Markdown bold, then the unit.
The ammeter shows **7** A
